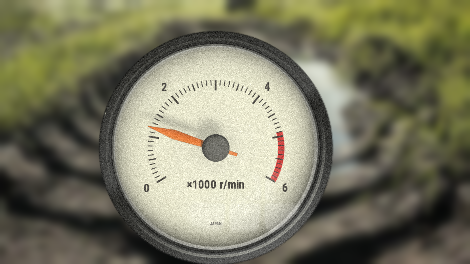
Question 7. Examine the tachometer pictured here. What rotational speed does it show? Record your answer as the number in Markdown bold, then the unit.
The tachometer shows **1200** rpm
